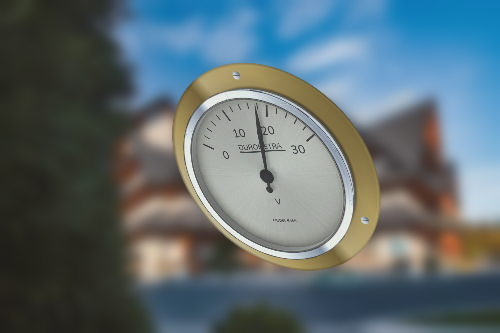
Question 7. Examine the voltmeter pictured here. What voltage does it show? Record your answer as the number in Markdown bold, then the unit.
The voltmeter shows **18** V
